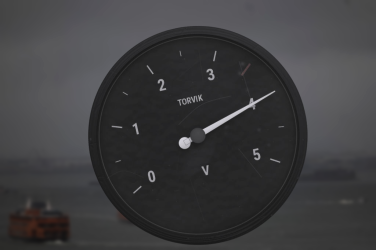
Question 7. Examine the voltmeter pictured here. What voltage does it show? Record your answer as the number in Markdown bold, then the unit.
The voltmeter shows **4** V
